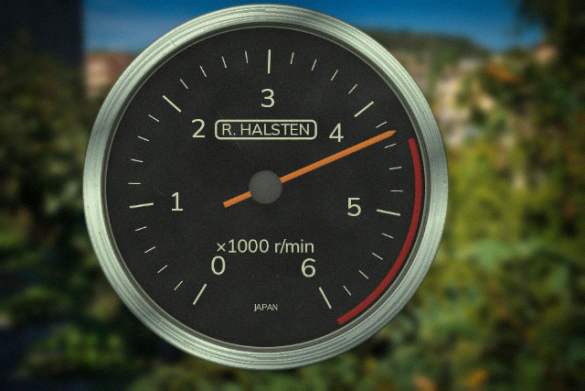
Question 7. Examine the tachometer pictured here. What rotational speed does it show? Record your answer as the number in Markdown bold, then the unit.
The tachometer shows **4300** rpm
